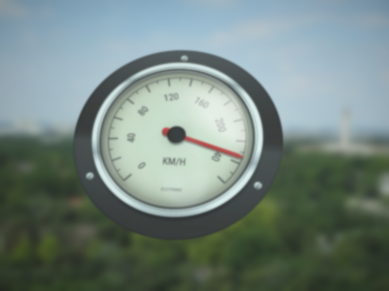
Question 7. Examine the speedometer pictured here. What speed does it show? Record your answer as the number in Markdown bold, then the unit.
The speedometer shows **235** km/h
